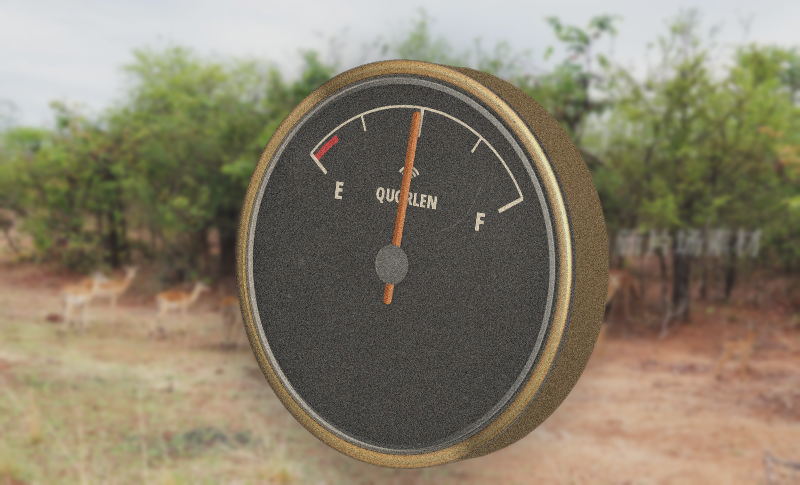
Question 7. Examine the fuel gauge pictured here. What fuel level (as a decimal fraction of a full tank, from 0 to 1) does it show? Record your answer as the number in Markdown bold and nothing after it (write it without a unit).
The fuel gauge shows **0.5**
